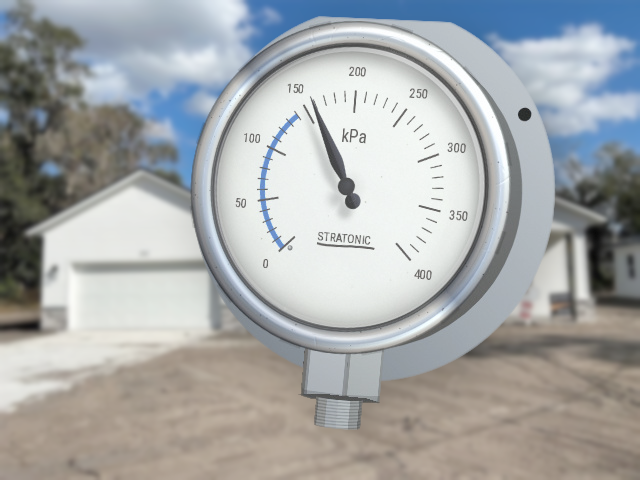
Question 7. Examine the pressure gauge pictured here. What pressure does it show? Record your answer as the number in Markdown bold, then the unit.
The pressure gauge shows **160** kPa
